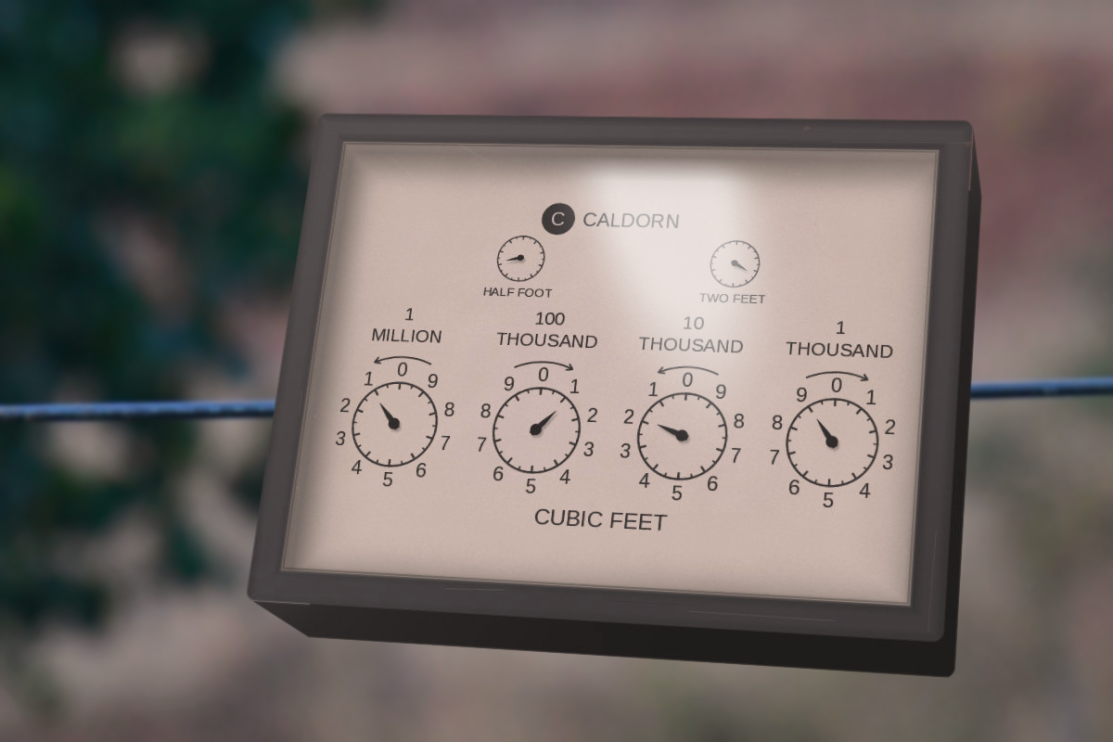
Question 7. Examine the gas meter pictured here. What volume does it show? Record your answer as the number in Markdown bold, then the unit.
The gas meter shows **111900** ft³
